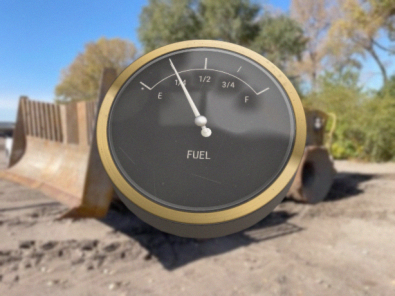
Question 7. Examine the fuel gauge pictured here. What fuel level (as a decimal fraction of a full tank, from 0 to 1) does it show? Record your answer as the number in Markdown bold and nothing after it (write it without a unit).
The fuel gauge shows **0.25**
